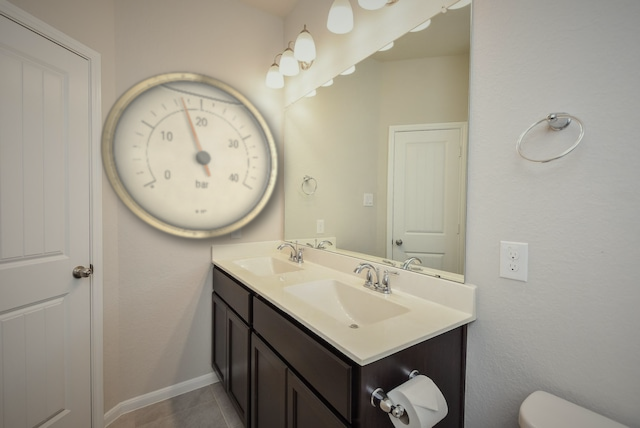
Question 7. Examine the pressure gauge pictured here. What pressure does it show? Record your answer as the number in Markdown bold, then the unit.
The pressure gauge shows **17** bar
